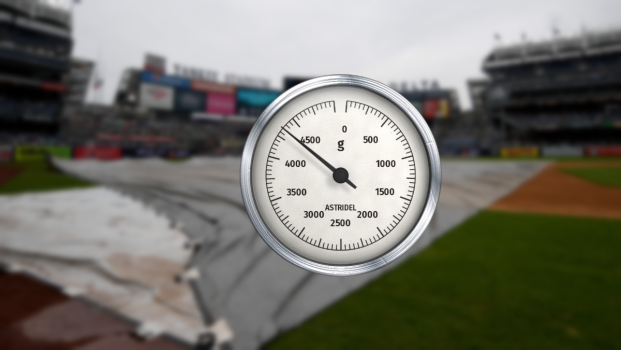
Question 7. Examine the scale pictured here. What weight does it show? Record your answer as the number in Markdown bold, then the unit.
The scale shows **4350** g
